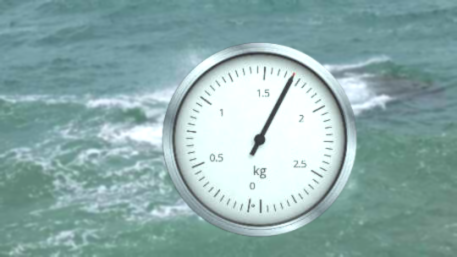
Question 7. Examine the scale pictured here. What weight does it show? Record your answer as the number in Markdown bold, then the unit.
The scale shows **1.7** kg
